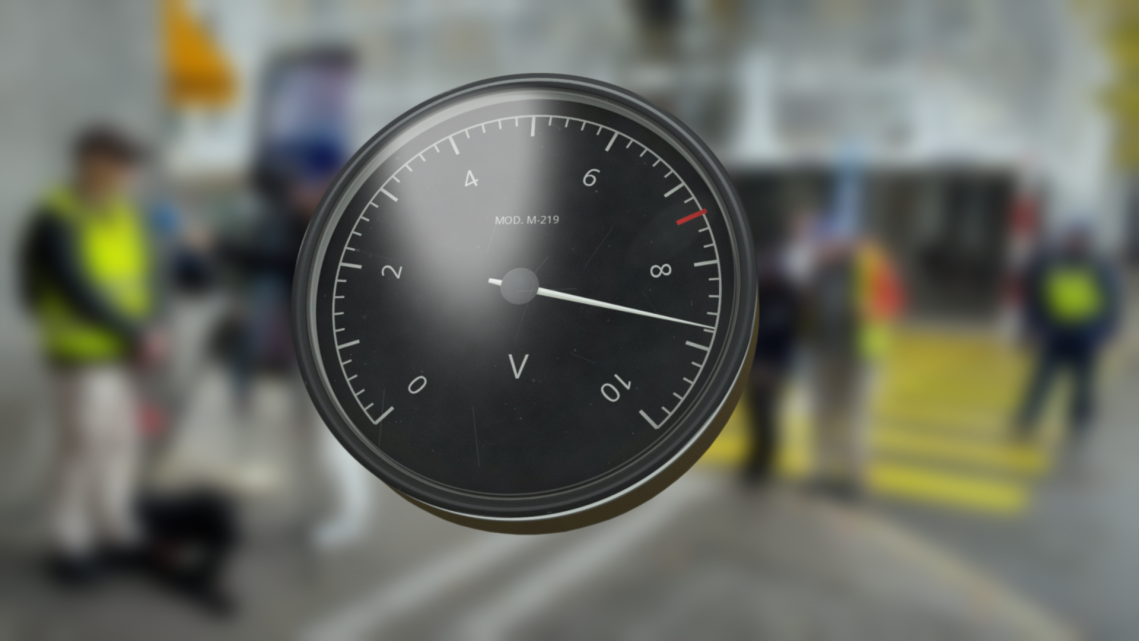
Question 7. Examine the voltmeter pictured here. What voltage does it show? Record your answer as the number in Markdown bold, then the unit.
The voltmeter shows **8.8** V
